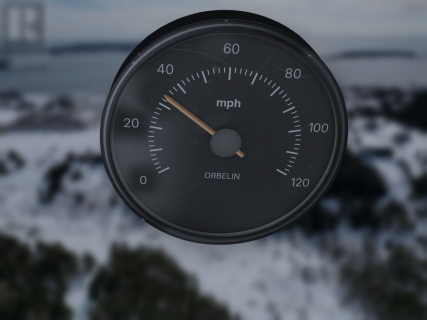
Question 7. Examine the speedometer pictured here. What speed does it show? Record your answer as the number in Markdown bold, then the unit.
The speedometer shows **34** mph
